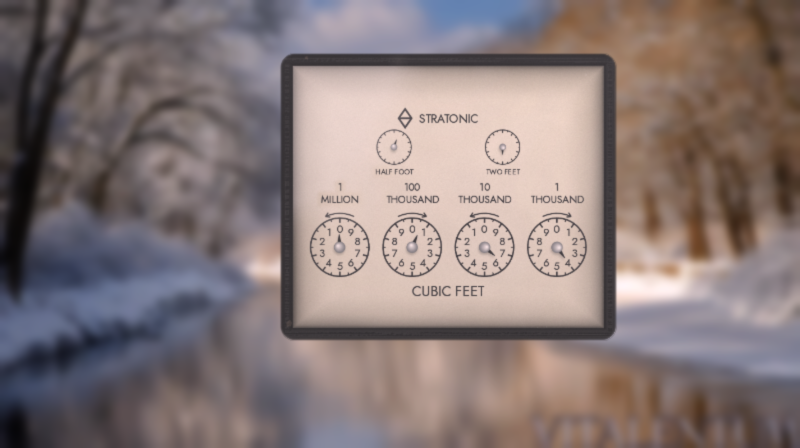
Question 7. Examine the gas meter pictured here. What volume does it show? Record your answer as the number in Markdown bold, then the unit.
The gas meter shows **6400** ft³
